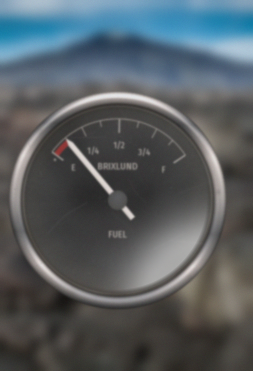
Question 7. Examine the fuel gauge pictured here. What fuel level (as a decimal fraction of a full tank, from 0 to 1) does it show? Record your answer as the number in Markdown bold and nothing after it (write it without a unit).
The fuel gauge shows **0.125**
